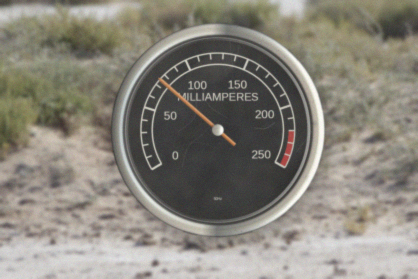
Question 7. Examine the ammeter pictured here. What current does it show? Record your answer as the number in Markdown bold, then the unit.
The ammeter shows **75** mA
